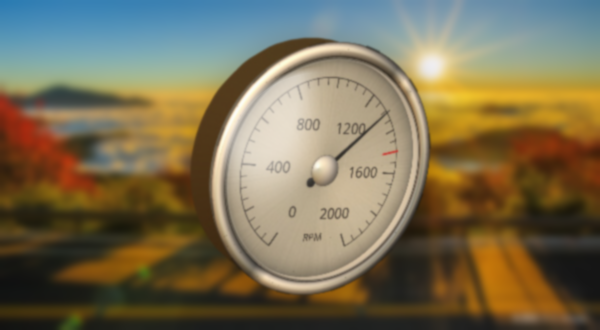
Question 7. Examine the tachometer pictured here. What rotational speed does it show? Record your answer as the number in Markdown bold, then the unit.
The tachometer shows **1300** rpm
